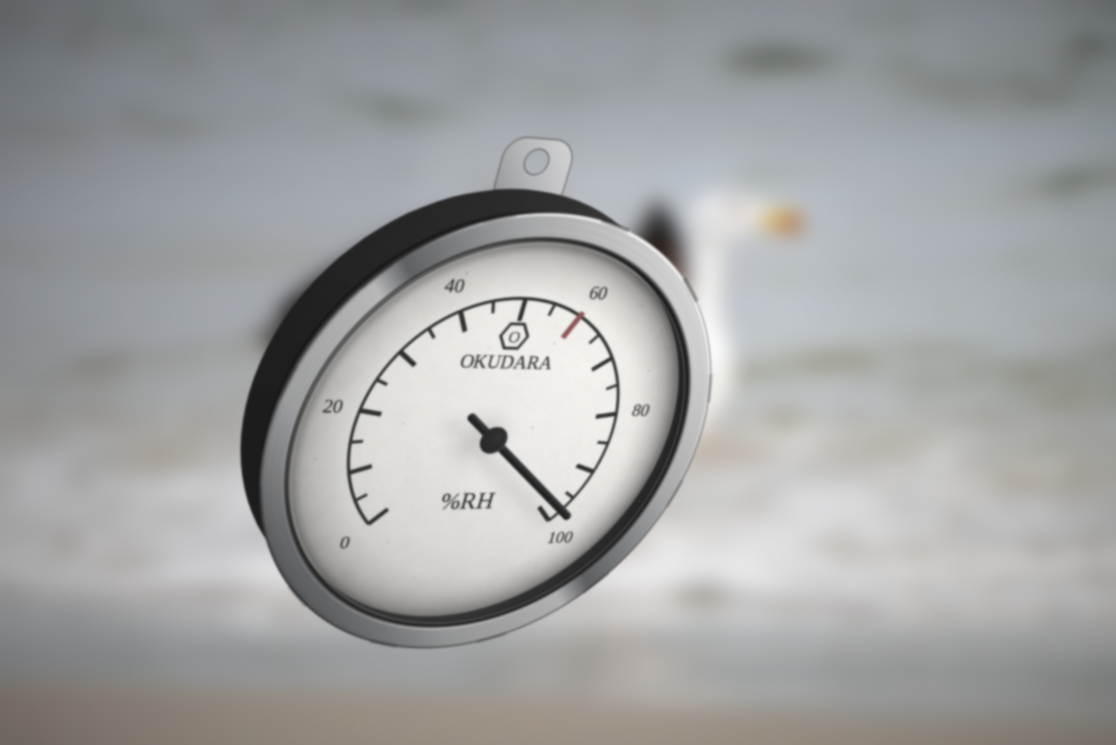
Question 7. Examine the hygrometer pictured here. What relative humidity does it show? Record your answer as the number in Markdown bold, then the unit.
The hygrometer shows **97.5** %
